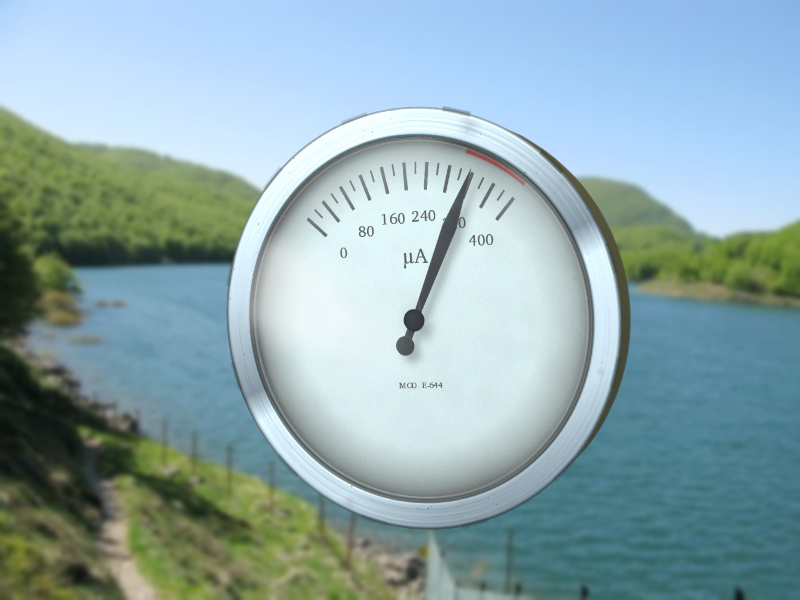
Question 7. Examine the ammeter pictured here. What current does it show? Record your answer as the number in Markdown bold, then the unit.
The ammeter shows **320** µA
